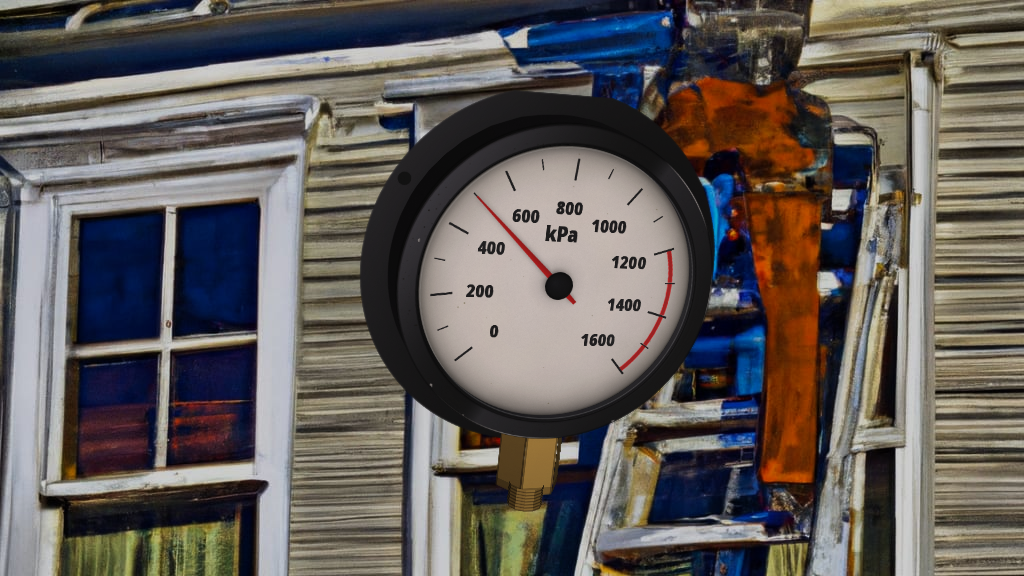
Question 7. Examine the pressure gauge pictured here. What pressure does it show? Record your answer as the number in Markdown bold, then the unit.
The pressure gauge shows **500** kPa
